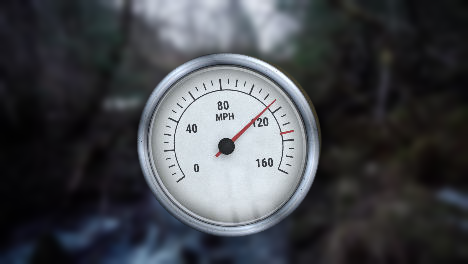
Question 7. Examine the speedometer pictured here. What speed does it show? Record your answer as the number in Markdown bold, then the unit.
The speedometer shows **115** mph
